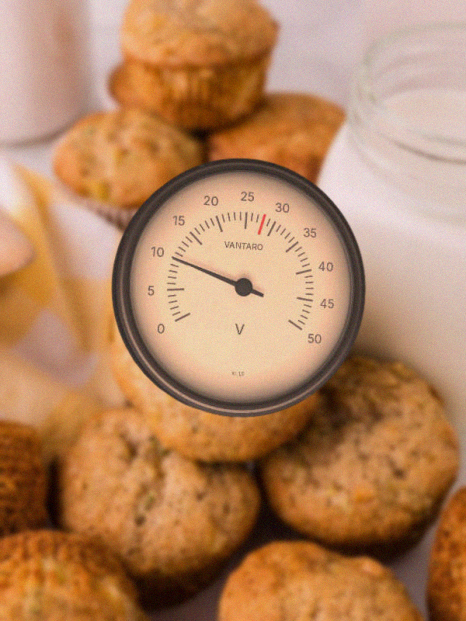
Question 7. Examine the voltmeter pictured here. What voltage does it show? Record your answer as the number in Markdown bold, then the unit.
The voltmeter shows **10** V
